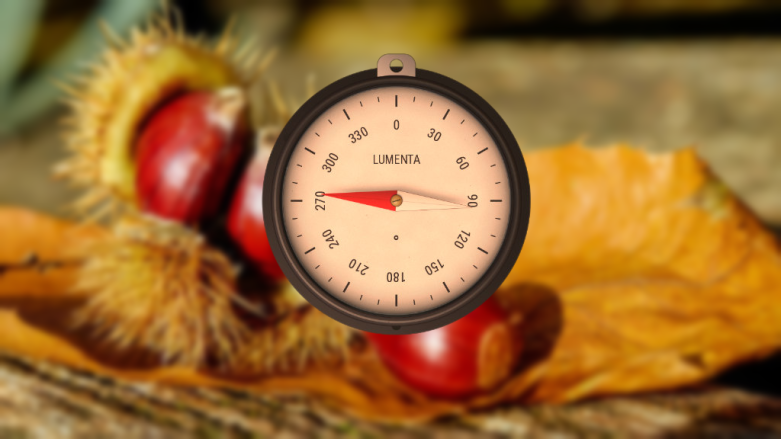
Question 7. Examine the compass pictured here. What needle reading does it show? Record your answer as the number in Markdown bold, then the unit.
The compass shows **275** °
